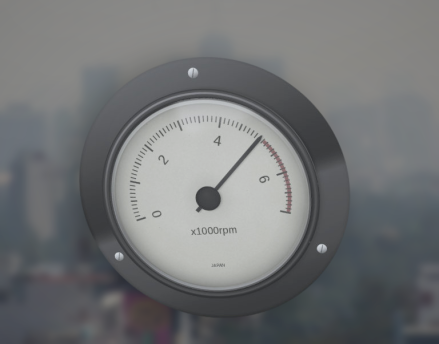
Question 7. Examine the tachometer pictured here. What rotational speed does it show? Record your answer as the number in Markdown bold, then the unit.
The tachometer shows **5000** rpm
